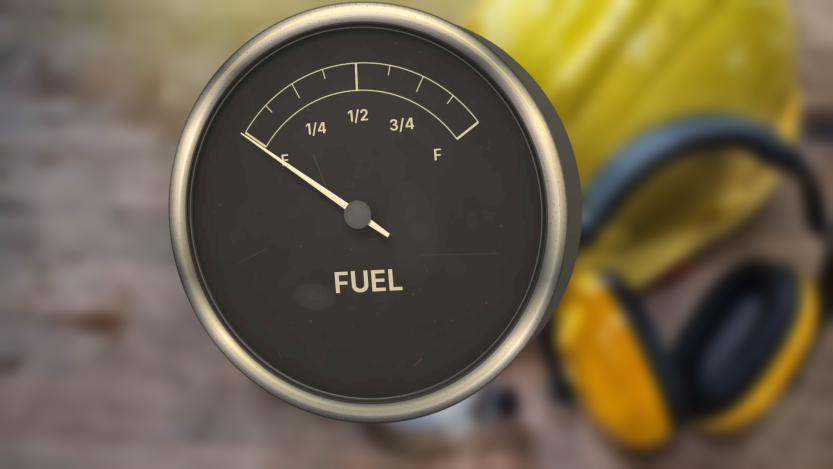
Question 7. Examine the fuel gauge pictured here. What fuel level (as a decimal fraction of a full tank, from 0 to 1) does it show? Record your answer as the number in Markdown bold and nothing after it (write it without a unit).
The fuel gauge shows **0**
